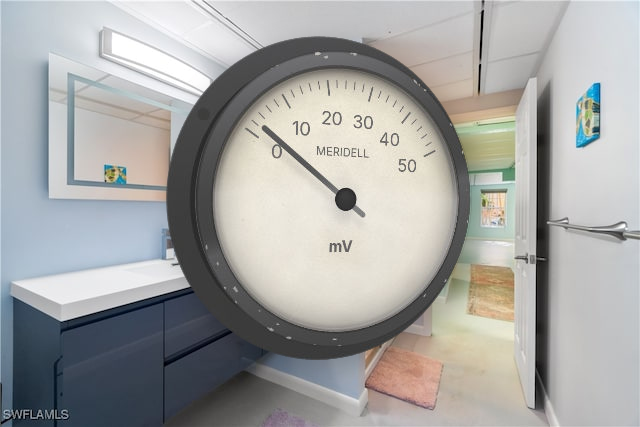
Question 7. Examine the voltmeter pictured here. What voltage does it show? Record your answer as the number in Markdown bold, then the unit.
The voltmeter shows **2** mV
